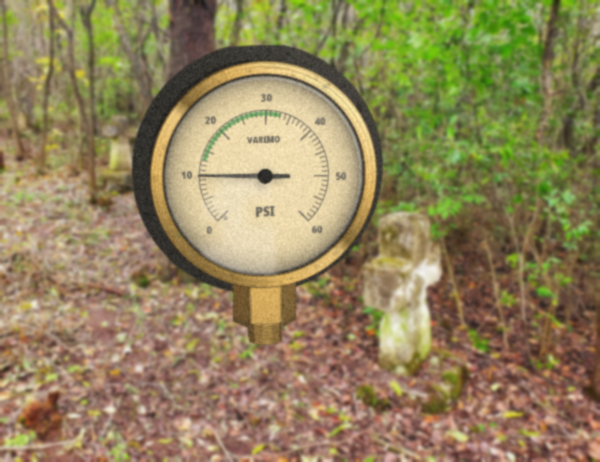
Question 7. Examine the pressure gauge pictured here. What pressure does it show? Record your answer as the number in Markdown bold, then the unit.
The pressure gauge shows **10** psi
